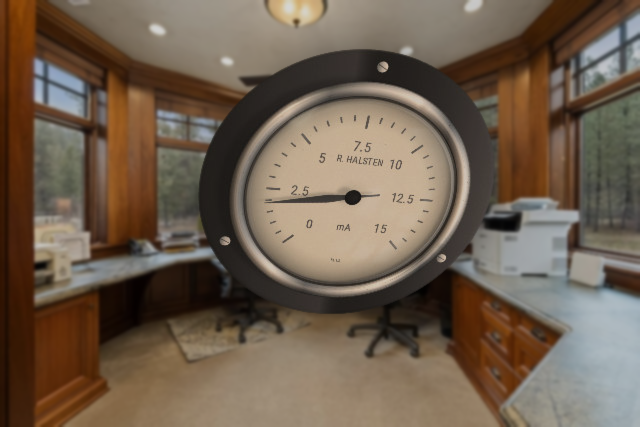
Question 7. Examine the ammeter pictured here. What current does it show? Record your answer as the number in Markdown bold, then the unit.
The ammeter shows **2** mA
